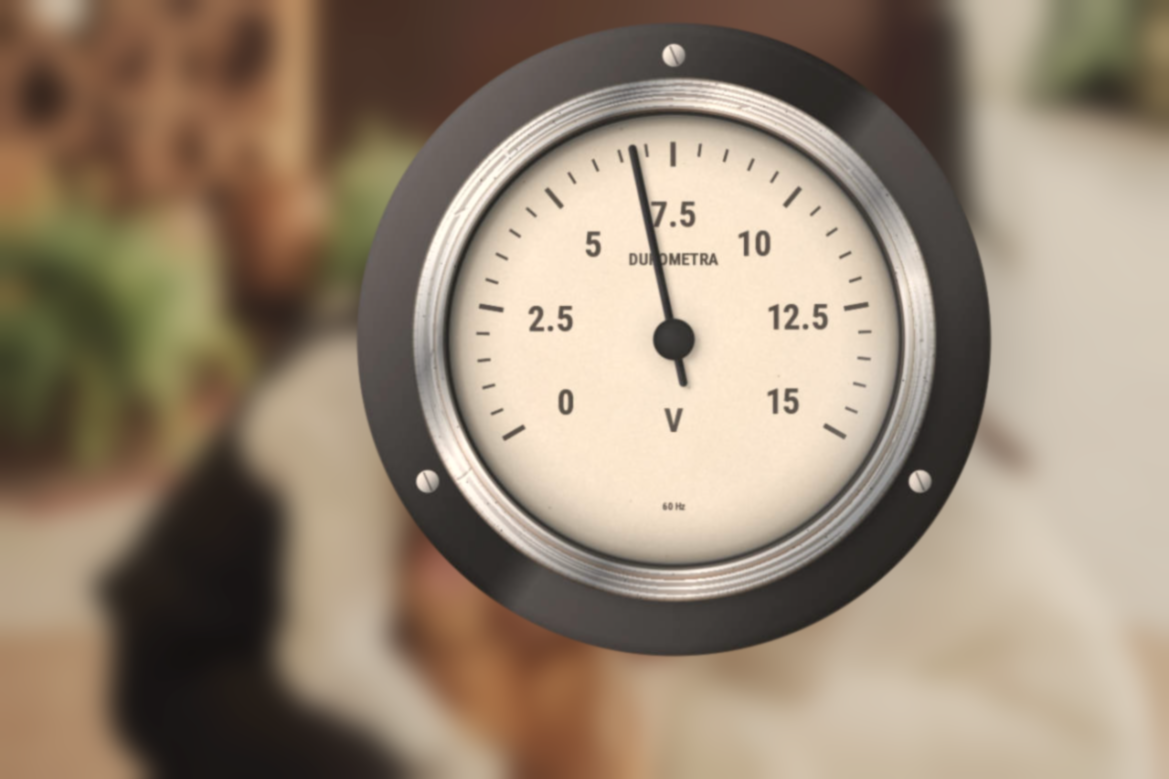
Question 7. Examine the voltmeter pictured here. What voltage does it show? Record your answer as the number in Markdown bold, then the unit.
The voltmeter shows **6.75** V
